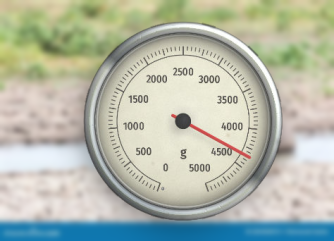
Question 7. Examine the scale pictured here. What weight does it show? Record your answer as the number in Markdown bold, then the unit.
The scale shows **4350** g
